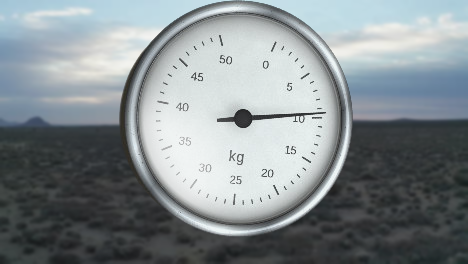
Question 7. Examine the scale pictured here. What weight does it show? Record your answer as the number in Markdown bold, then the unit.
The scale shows **9.5** kg
